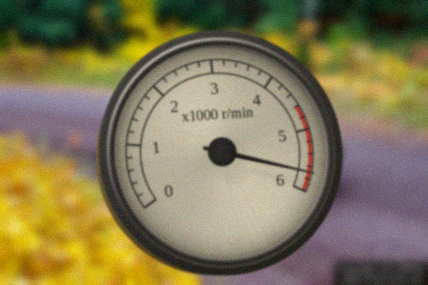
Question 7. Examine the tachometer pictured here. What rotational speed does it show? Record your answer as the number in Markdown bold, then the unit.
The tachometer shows **5700** rpm
